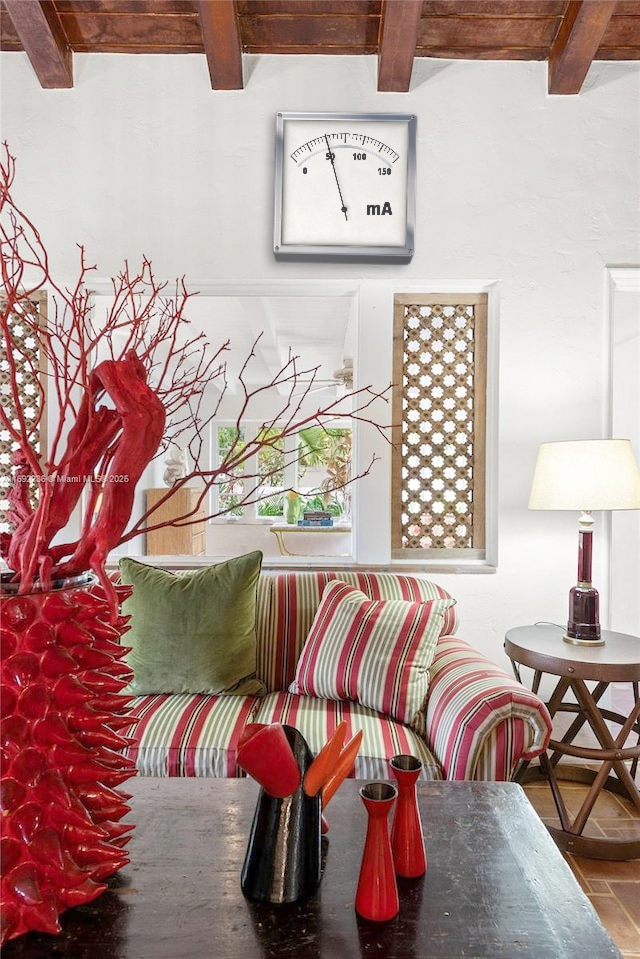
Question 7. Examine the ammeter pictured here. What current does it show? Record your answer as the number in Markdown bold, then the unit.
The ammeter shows **50** mA
